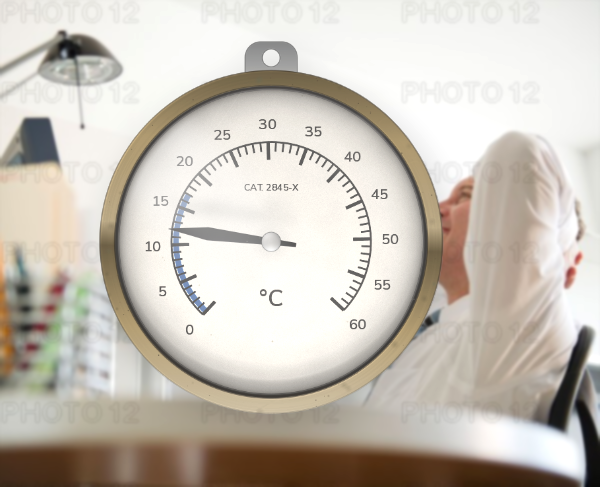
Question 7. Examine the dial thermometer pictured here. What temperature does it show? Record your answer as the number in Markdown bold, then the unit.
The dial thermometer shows **12** °C
